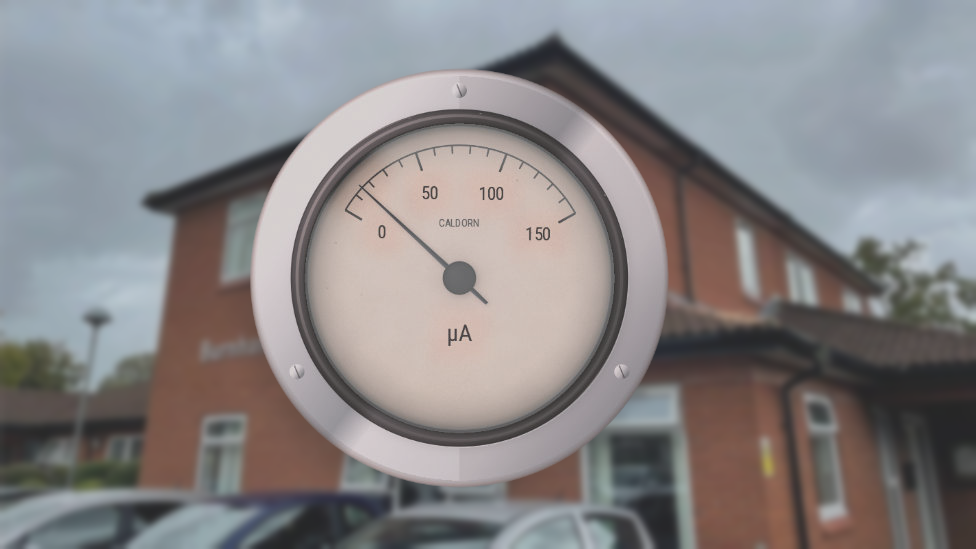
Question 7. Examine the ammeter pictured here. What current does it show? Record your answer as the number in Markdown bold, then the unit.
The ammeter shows **15** µA
